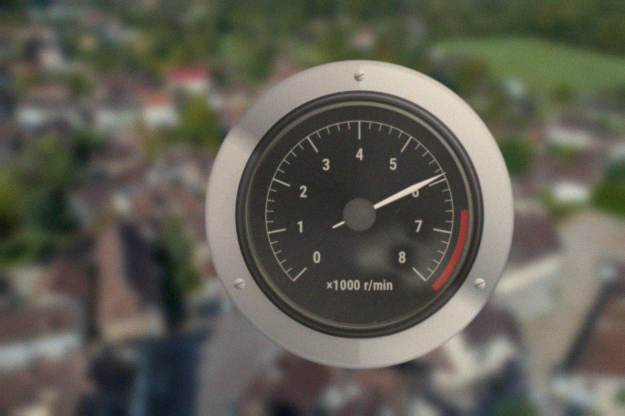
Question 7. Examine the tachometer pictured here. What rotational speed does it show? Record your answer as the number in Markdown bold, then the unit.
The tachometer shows **5900** rpm
